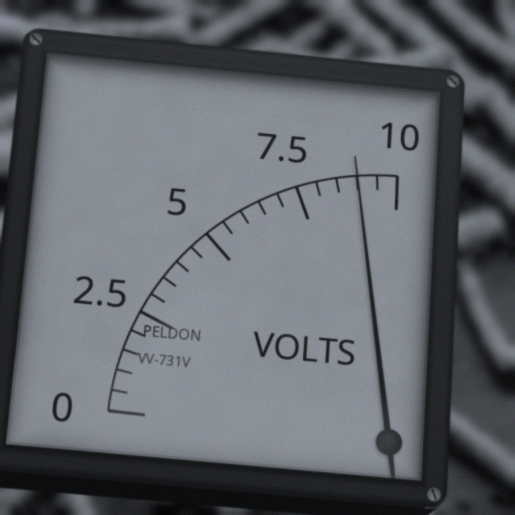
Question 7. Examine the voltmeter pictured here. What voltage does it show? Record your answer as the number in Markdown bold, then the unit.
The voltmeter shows **9** V
